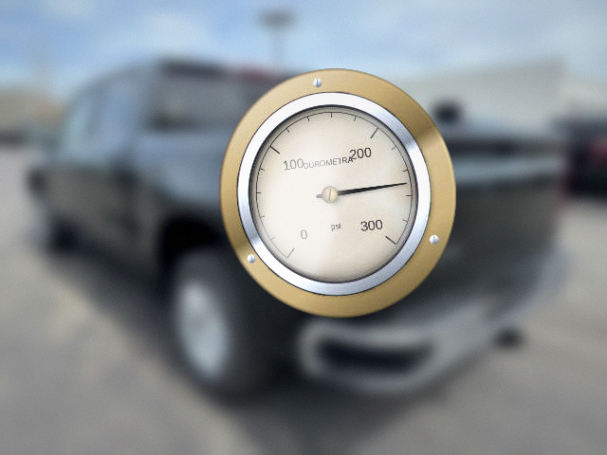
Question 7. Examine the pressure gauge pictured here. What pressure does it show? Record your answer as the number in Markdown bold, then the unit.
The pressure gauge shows **250** psi
